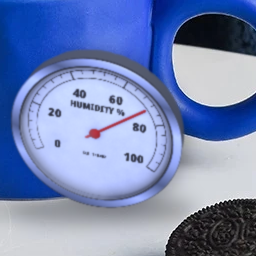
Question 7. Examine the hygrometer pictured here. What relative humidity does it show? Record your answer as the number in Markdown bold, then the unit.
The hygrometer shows **72** %
